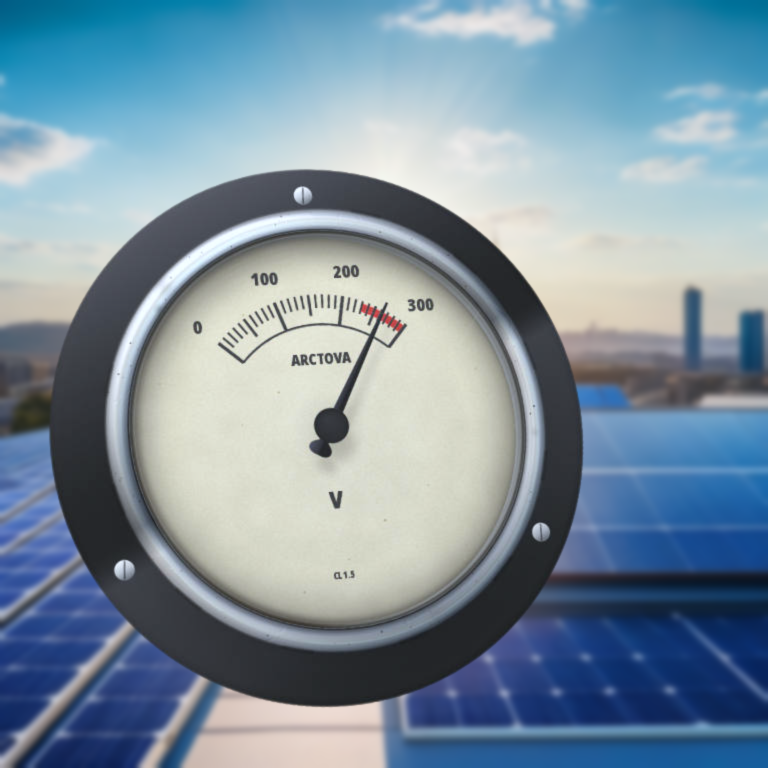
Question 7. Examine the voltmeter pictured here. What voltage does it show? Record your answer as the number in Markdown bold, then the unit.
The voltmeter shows **260** V
